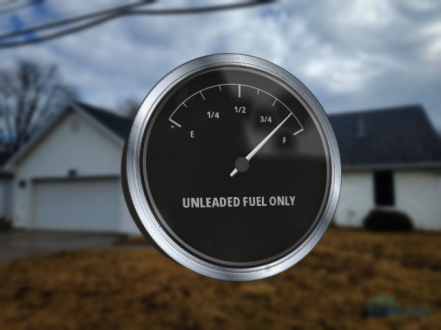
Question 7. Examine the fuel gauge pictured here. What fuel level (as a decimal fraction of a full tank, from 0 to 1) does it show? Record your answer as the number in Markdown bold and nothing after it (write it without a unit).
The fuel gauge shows **0.875**
